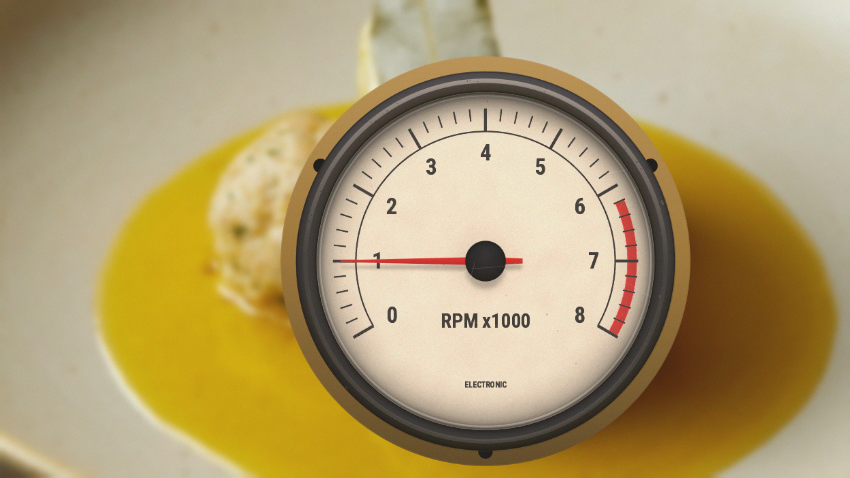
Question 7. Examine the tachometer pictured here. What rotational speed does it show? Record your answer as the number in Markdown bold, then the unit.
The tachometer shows **1000** rpm
